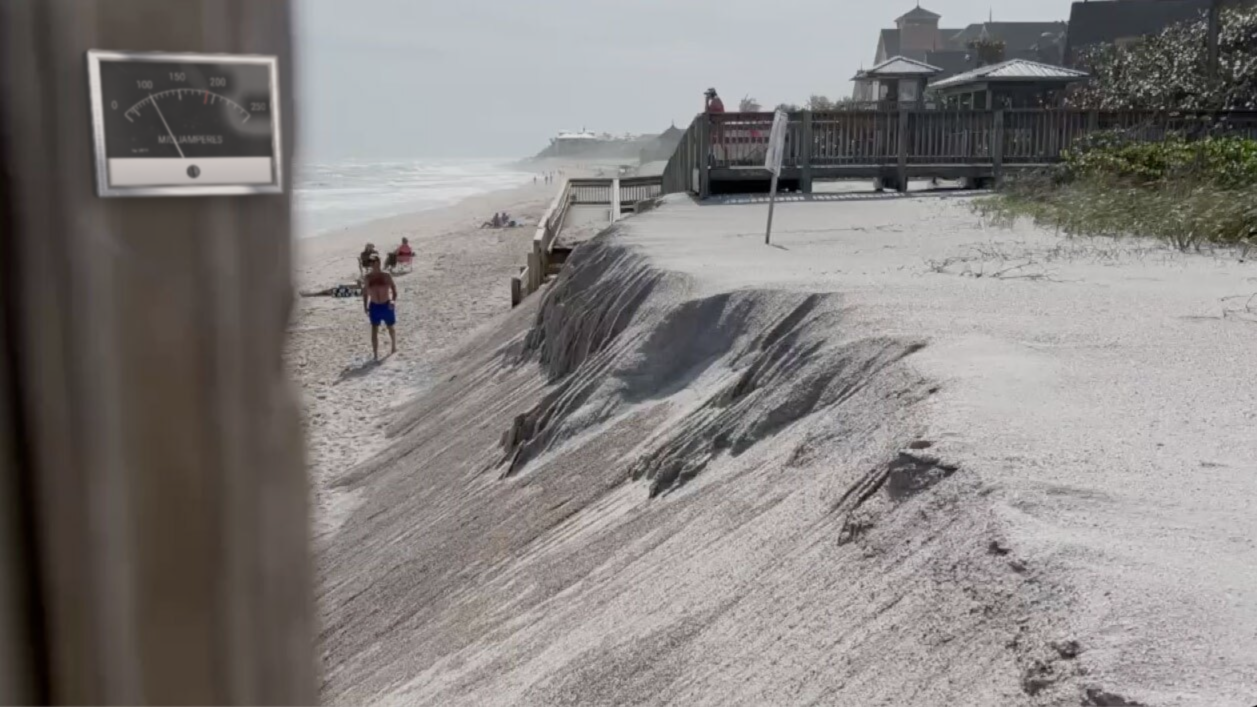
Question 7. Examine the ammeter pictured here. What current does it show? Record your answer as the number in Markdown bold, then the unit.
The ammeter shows **100** mA
